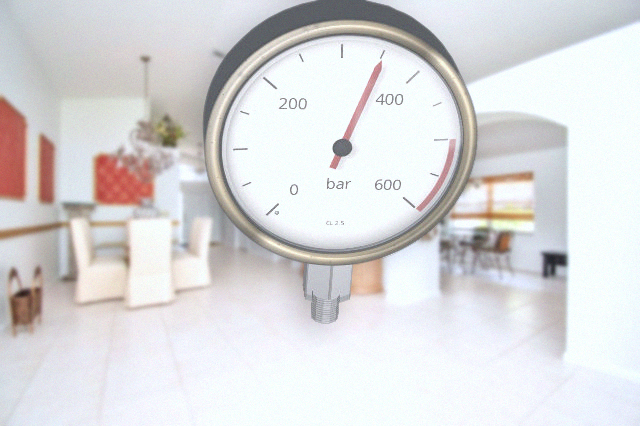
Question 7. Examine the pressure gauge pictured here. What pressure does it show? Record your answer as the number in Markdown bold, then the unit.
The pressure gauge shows **350** bar
